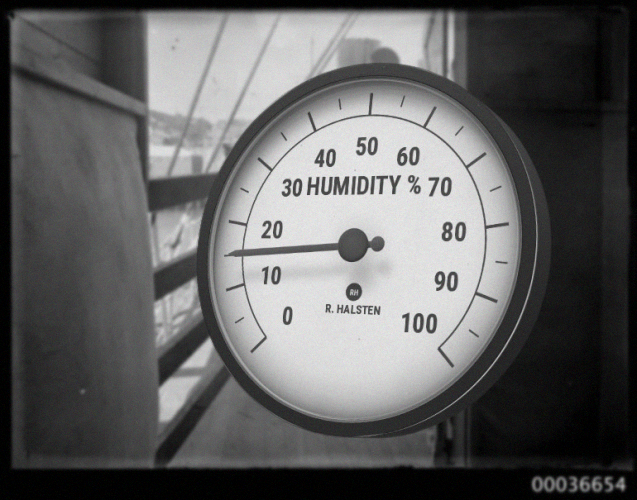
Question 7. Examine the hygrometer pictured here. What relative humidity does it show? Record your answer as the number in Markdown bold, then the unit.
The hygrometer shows **15** %
